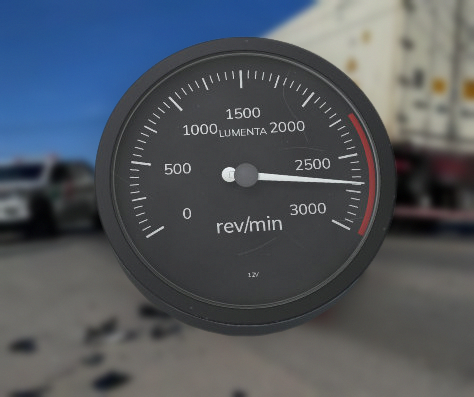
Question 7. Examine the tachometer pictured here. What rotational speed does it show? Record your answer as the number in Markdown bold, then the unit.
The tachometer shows **2700** rpm
